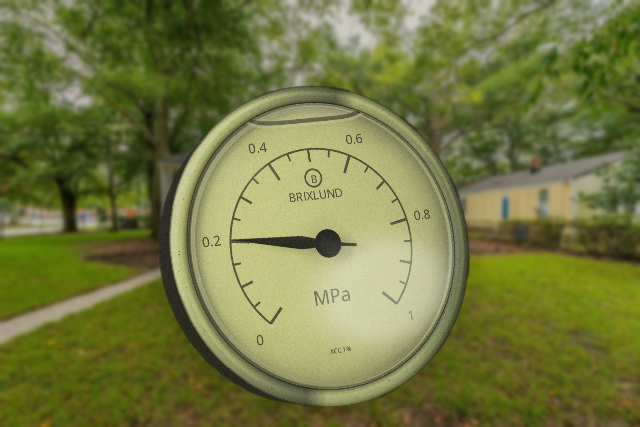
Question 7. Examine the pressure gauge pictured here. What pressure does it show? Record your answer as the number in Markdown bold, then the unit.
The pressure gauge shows **0.2** MPa
